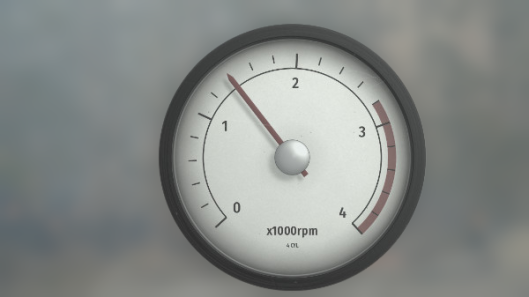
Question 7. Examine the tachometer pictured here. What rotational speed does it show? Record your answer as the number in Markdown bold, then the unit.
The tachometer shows **1400** rpm
